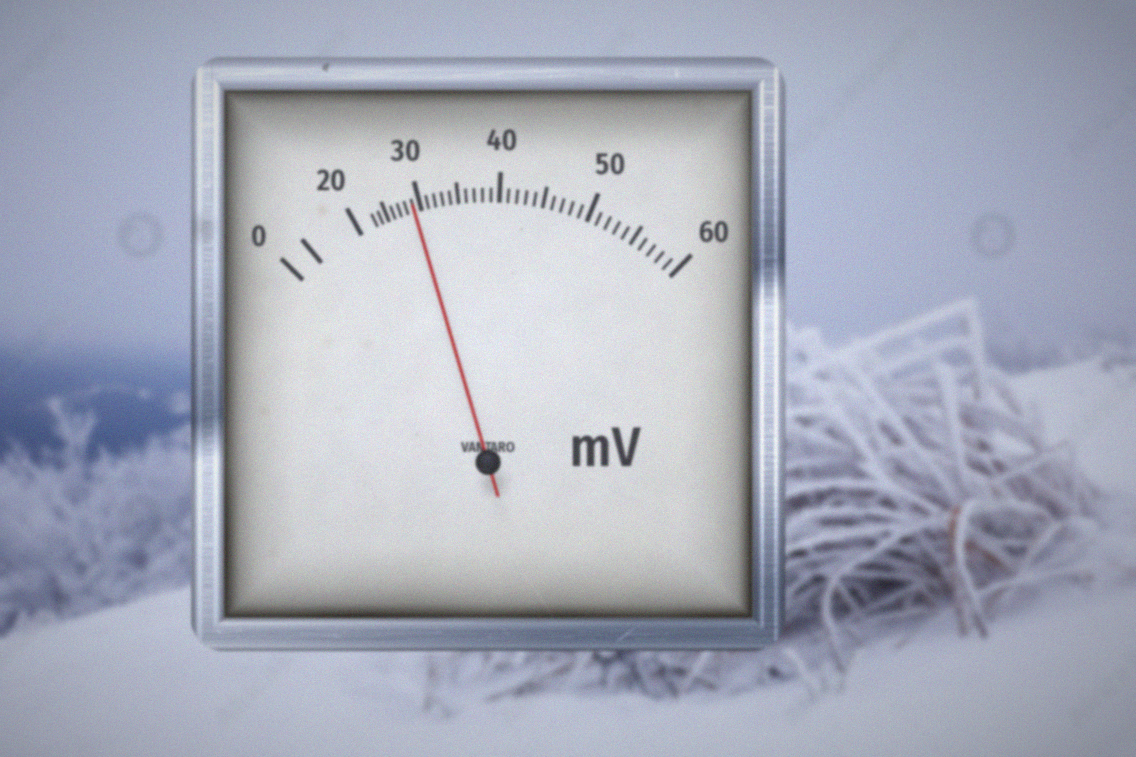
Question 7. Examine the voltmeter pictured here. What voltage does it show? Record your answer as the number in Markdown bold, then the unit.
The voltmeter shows **29** mV
